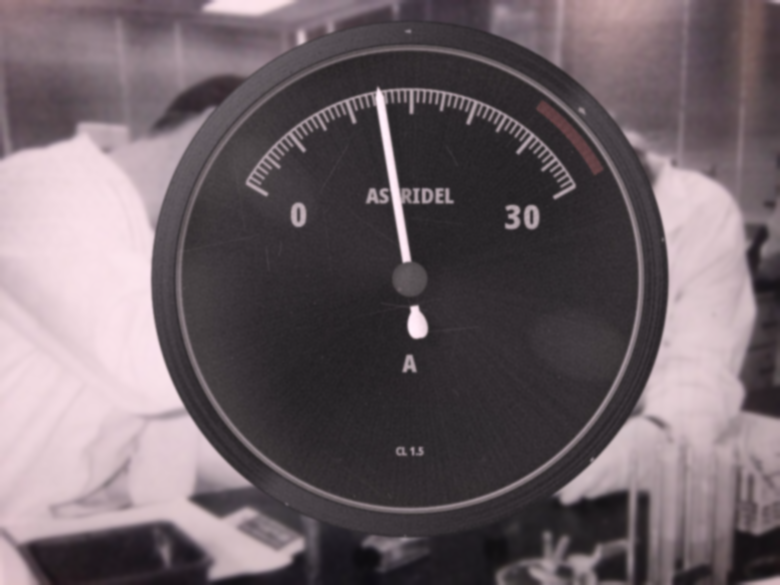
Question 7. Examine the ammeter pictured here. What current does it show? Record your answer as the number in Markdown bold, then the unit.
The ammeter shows **12.5** A
